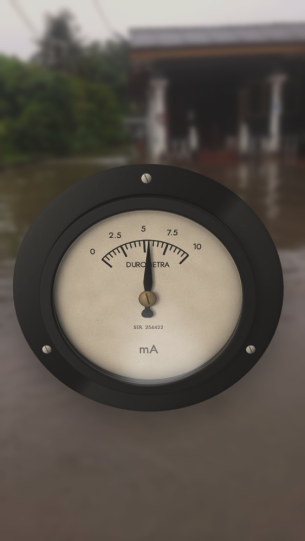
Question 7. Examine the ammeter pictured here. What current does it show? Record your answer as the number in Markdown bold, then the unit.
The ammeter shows **5.5** mA
